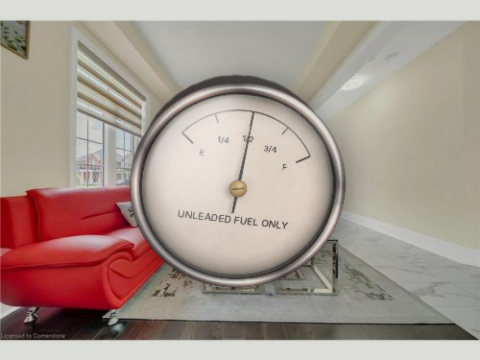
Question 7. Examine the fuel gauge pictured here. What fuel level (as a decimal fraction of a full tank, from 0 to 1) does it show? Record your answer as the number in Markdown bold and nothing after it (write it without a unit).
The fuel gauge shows **0.5**
